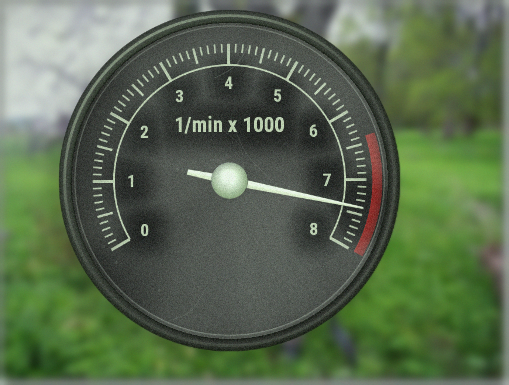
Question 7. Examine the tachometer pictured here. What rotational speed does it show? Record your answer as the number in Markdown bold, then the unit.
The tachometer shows **7400** rpm
